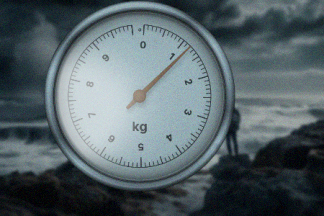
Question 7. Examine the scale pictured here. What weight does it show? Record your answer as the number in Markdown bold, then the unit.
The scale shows **1.2** kg
